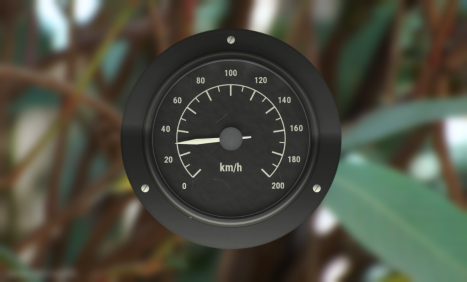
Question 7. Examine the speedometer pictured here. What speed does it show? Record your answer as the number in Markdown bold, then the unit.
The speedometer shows **30** km/h
